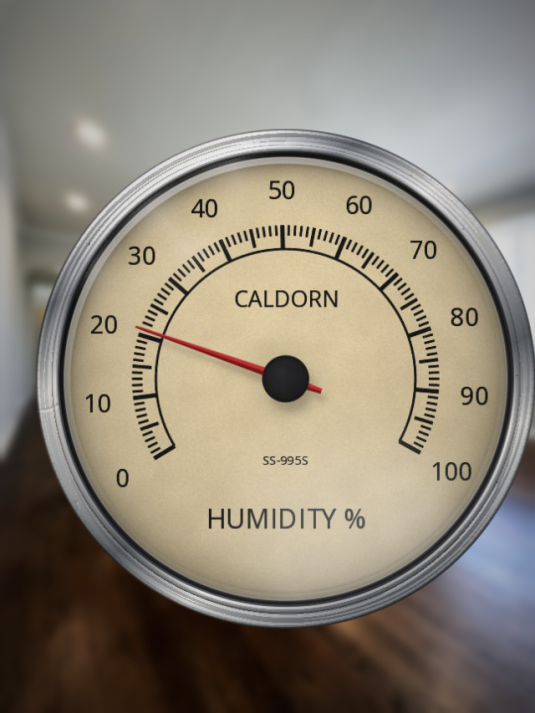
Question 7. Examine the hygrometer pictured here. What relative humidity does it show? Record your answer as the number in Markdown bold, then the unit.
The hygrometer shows **21** %
